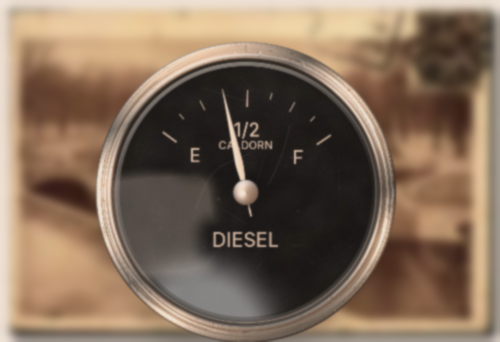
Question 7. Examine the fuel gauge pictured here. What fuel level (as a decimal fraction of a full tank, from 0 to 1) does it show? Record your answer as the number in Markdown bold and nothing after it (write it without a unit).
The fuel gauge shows **0.375**
